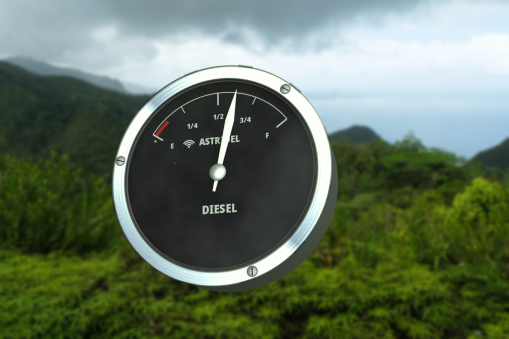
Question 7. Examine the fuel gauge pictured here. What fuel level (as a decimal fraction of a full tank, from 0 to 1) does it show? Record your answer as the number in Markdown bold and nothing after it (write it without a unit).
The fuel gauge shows **0.625**
